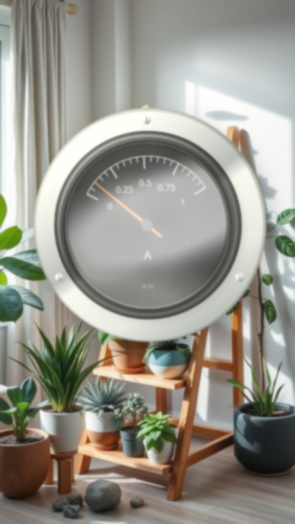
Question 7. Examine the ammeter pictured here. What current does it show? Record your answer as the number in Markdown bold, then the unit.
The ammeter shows **0.1** A
